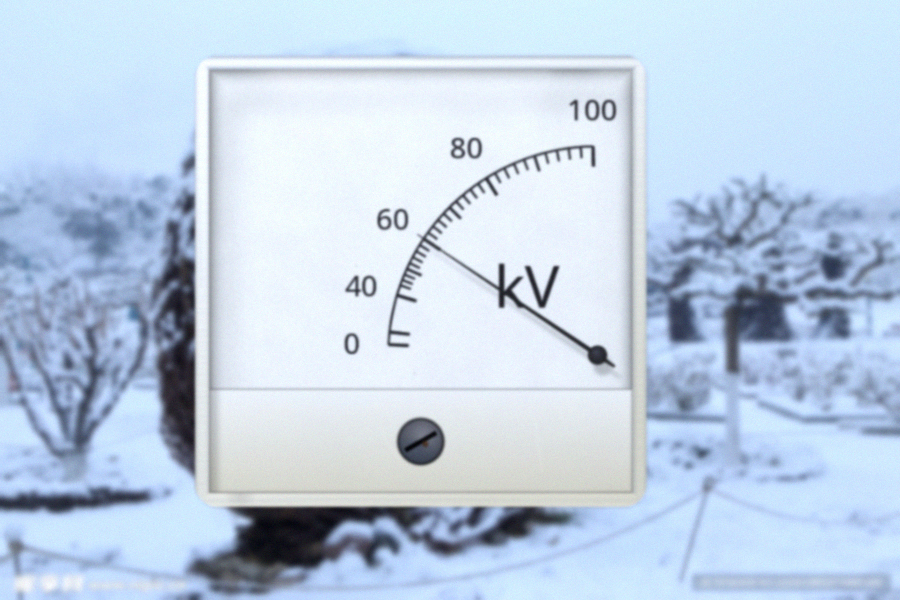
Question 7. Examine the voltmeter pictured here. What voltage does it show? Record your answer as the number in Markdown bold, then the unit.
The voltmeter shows **60** kV
